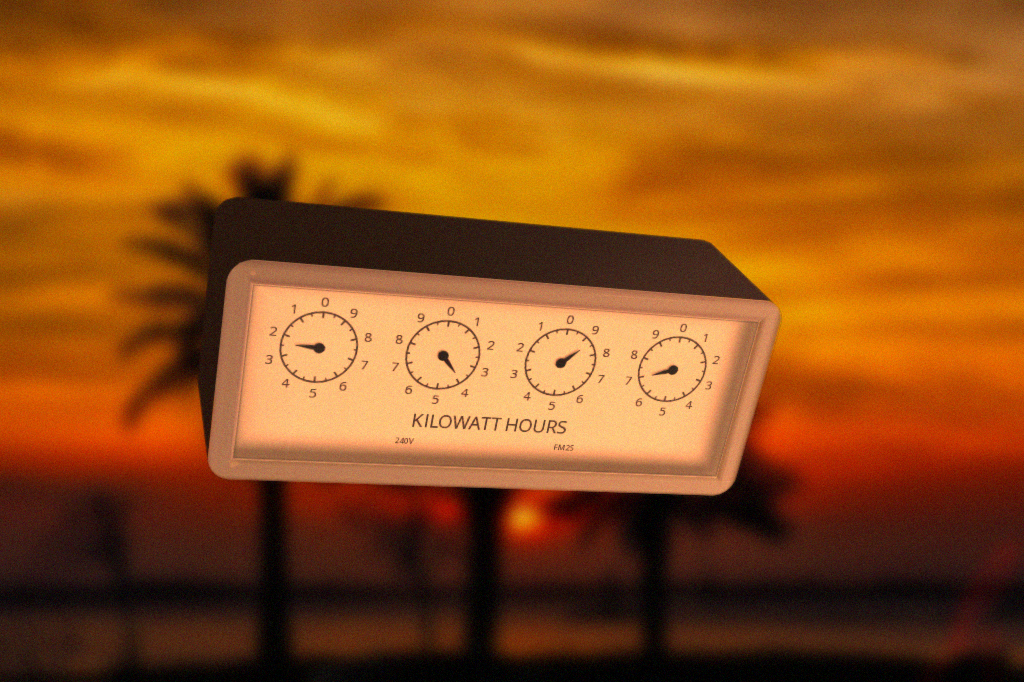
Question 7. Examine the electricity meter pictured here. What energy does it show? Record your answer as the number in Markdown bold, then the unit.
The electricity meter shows **2387** kWh
